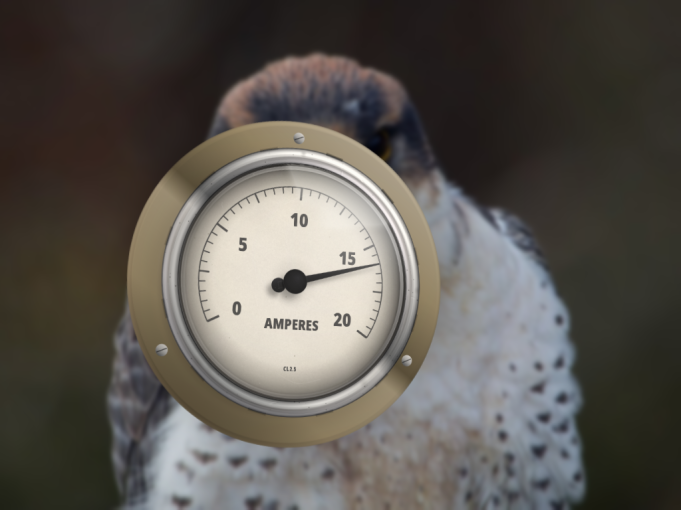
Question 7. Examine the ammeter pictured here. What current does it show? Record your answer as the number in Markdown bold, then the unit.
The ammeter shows **16** A
